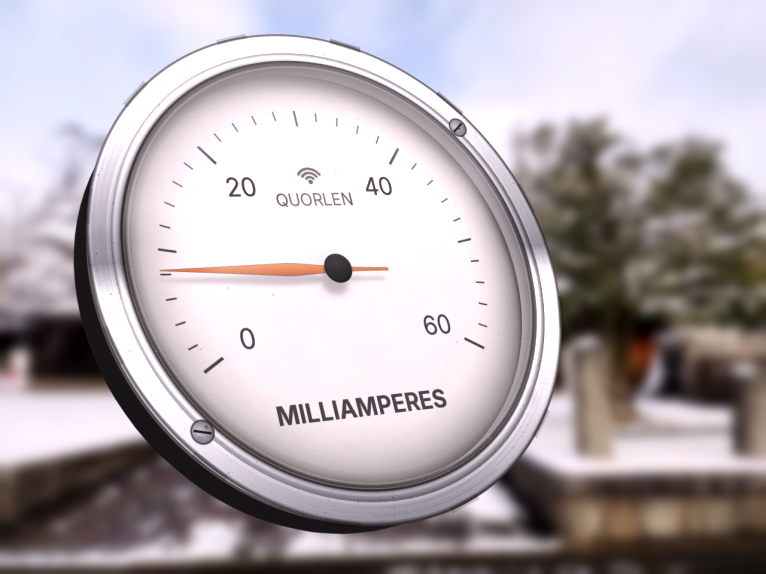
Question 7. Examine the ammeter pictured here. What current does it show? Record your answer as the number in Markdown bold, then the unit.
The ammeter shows **8** mA
